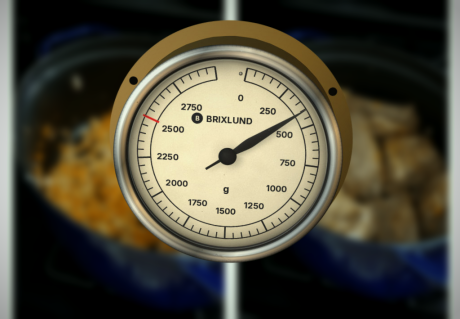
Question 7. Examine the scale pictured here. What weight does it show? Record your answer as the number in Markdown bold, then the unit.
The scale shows **400** g
